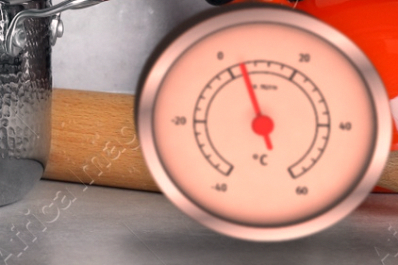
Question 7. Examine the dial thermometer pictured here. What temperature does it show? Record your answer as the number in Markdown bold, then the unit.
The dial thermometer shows **4** °C
